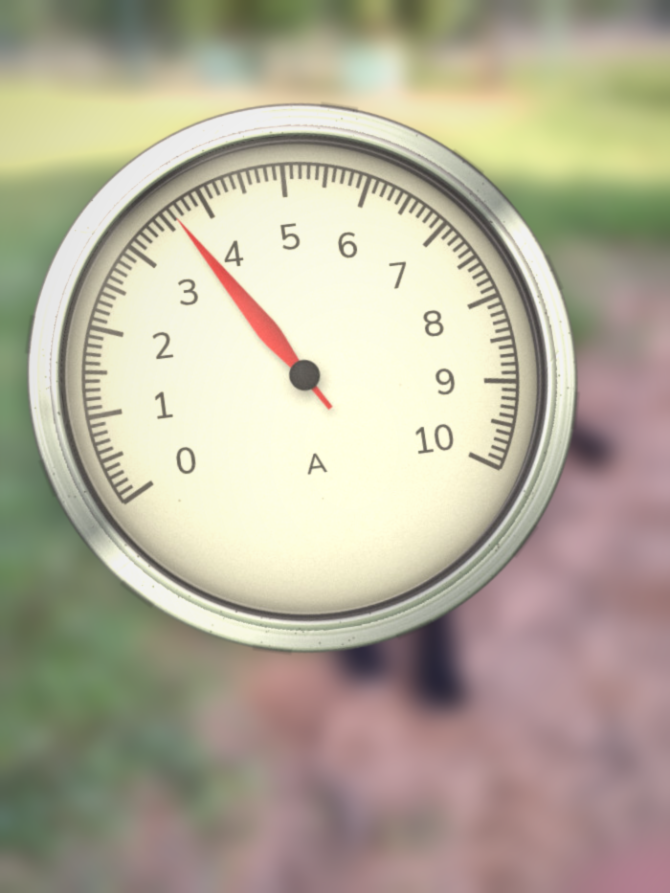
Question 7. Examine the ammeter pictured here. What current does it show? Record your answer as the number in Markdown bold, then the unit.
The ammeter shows **3.6** A
